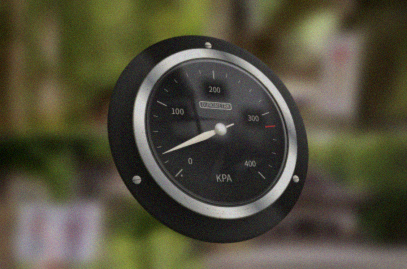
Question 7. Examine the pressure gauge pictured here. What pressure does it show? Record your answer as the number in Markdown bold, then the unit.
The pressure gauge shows **30** kPa
